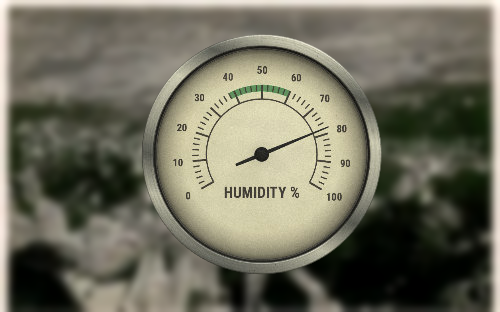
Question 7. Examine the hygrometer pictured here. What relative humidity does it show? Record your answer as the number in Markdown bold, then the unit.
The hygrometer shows **78** %
